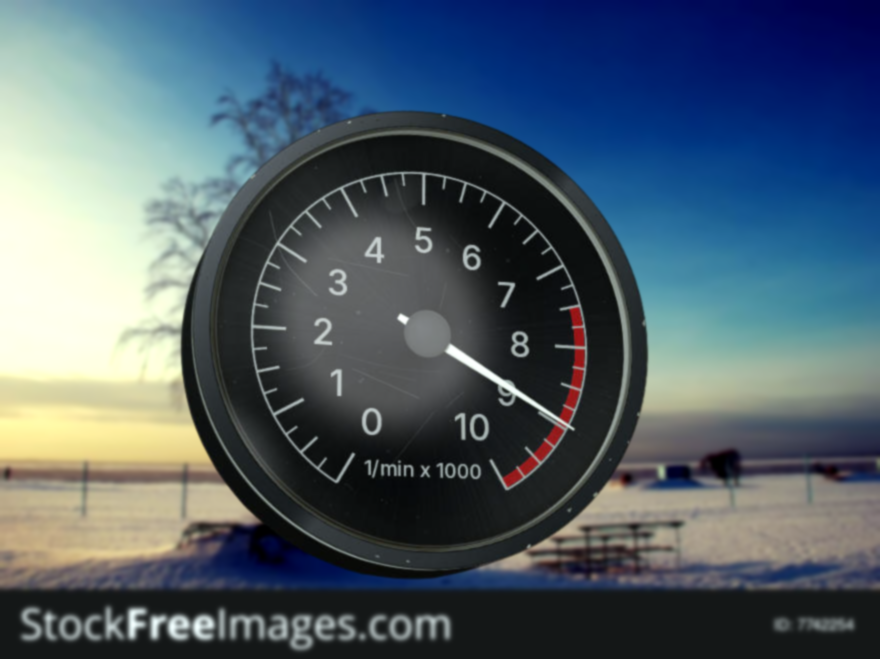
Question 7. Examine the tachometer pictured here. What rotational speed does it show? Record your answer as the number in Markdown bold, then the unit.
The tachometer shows **9000** rpm
